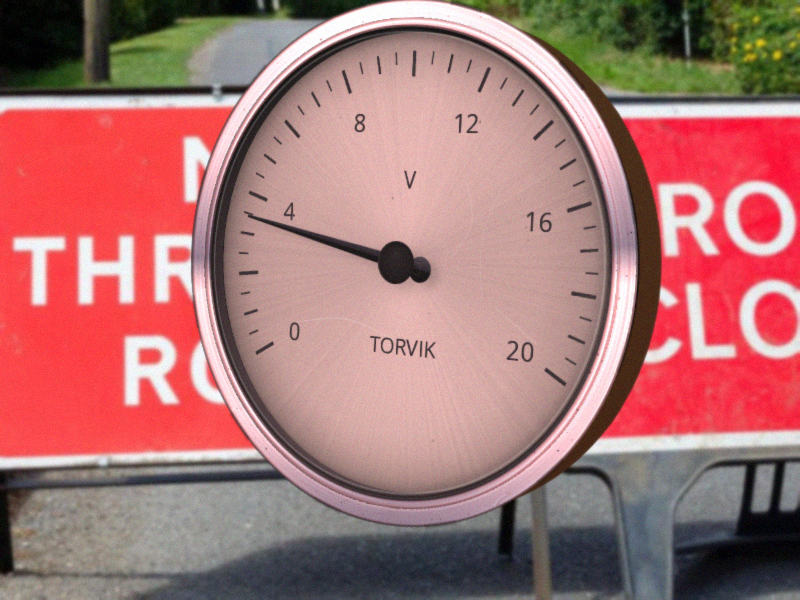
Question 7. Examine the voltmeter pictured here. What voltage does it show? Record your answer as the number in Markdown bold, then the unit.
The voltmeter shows **3.5** V
